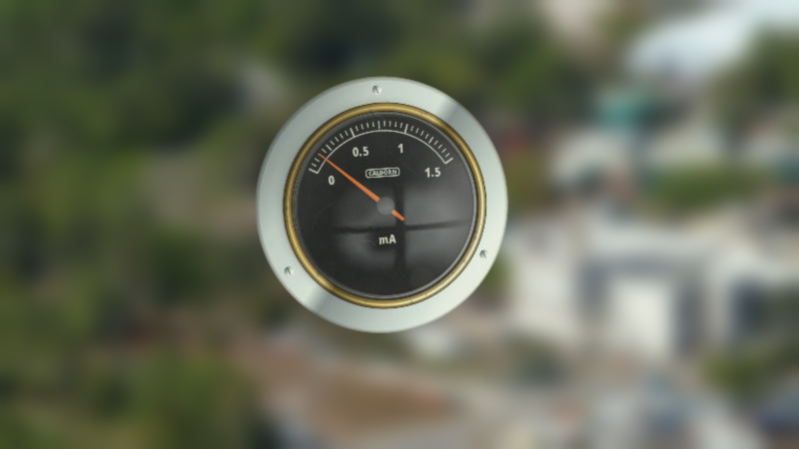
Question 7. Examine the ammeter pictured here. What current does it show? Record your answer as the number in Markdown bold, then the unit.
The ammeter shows **0.15** mA
